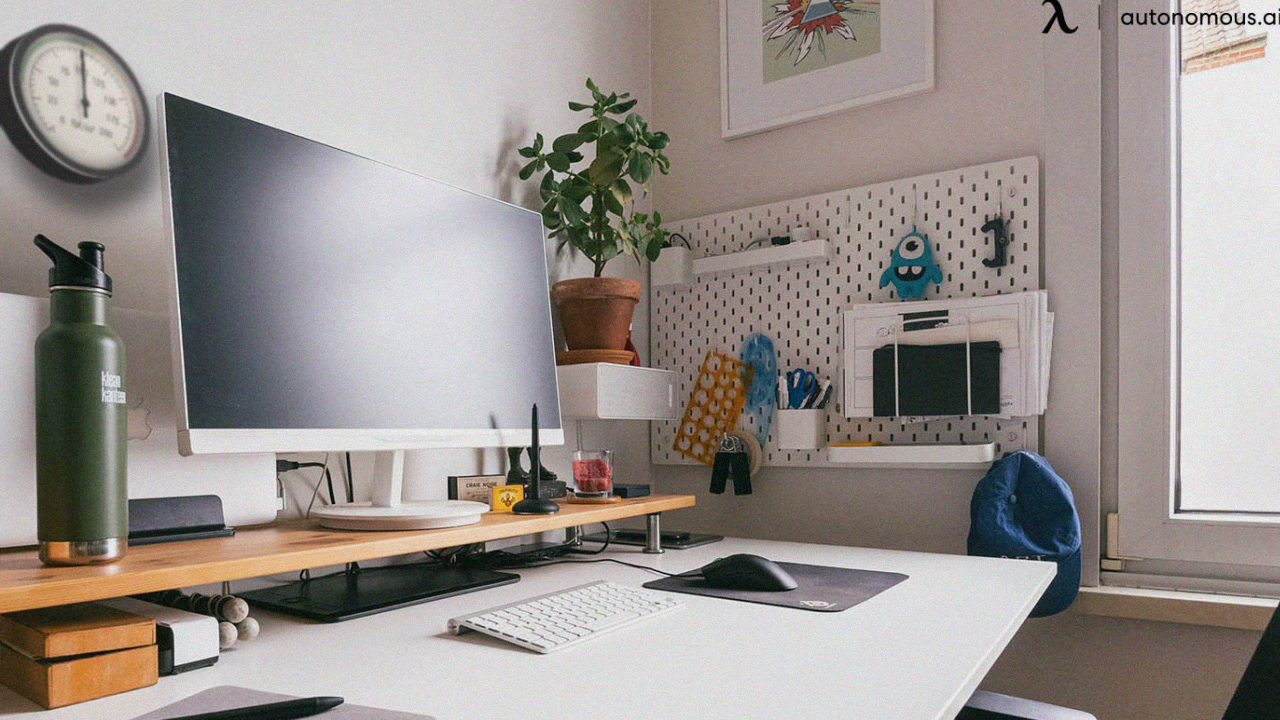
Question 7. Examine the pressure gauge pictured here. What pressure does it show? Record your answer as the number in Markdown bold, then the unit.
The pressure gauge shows **100** psi
